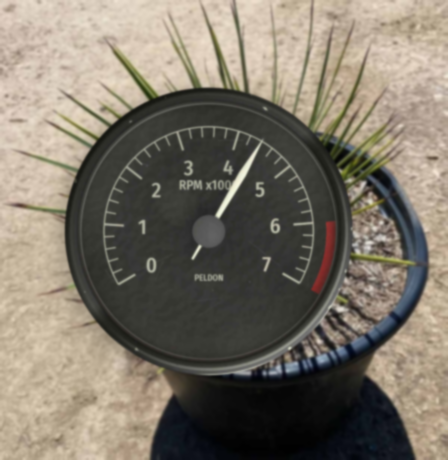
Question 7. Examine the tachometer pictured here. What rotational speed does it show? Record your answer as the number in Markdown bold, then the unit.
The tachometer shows **4400** rpm
